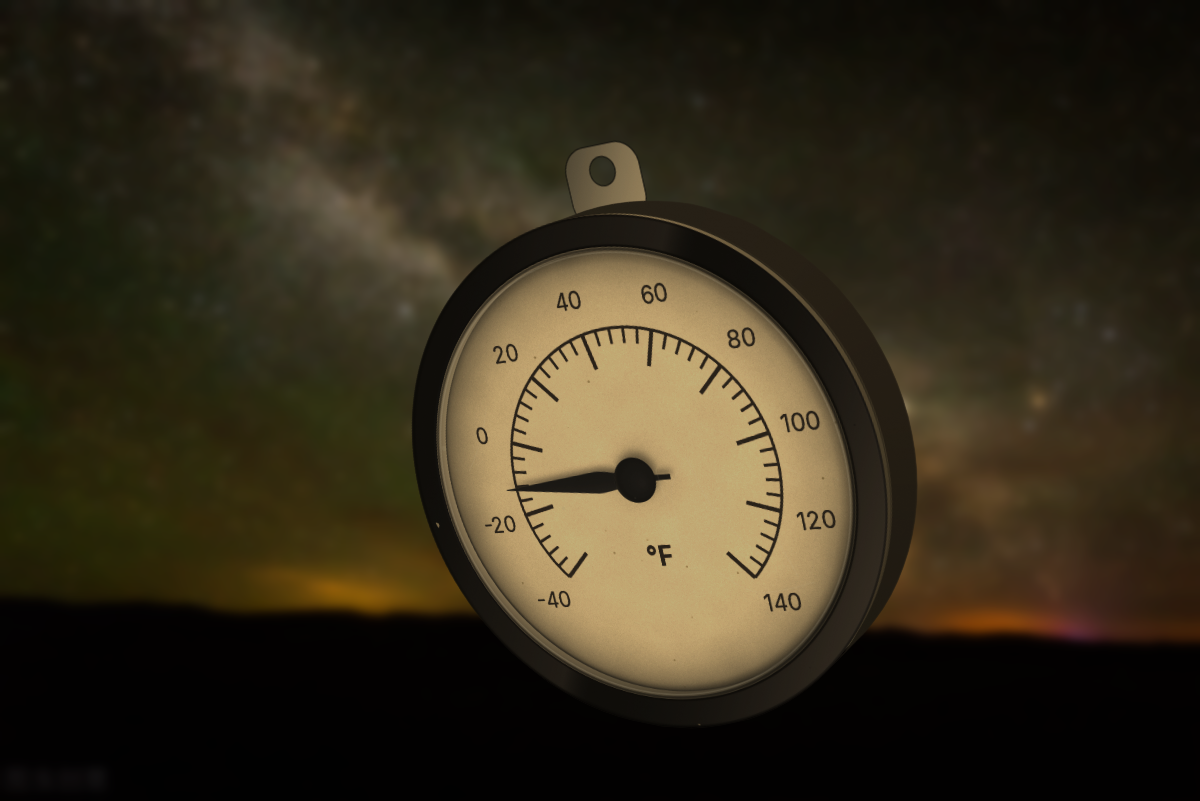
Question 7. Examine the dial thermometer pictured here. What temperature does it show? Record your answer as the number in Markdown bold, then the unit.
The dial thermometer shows **-12** °F
